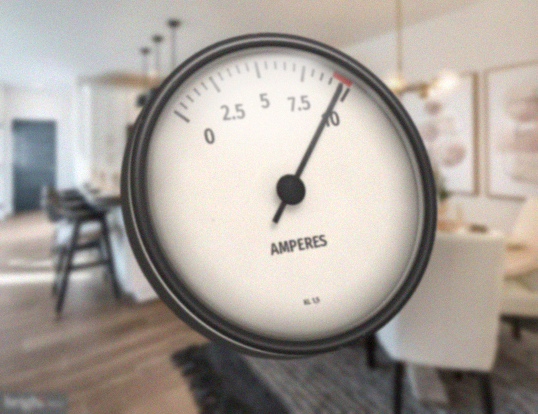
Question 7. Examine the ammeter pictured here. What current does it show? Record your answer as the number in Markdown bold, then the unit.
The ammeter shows **9.5** A
